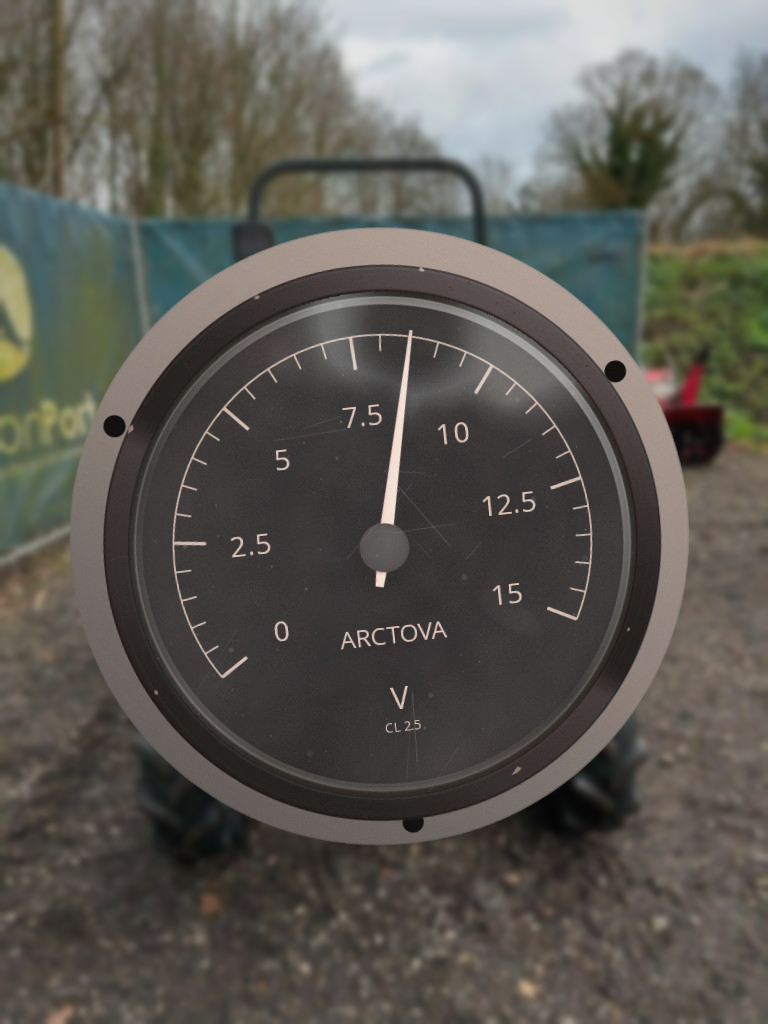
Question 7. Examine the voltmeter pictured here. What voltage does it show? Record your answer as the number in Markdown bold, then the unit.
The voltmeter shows **8.5** V
